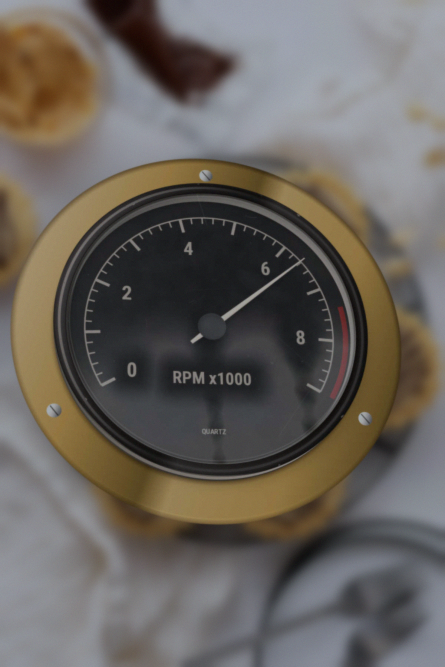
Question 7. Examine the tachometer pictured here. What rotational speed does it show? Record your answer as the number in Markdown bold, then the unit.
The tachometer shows **6400** rpm
